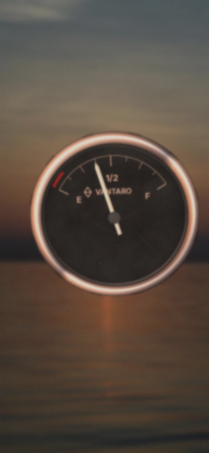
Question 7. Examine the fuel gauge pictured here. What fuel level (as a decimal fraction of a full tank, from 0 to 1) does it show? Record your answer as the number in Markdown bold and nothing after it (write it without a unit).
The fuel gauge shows **0.375**
